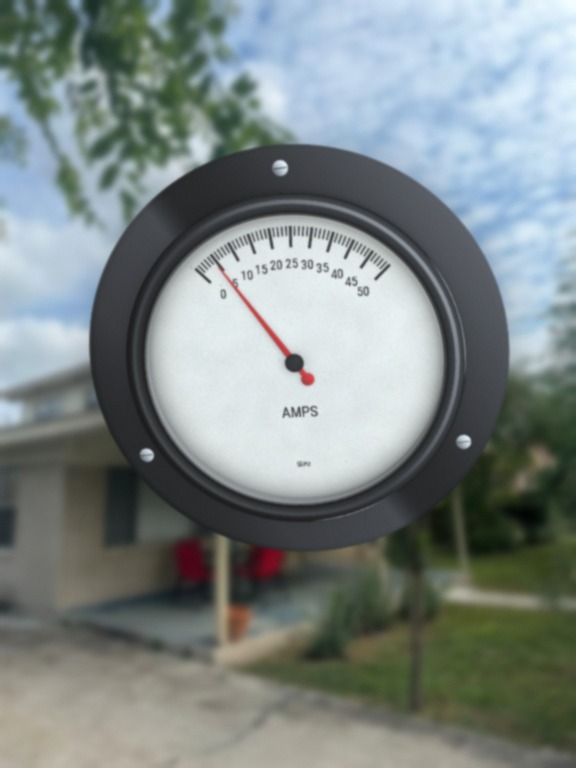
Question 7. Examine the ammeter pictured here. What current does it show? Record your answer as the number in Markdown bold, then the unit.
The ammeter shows **5** A
